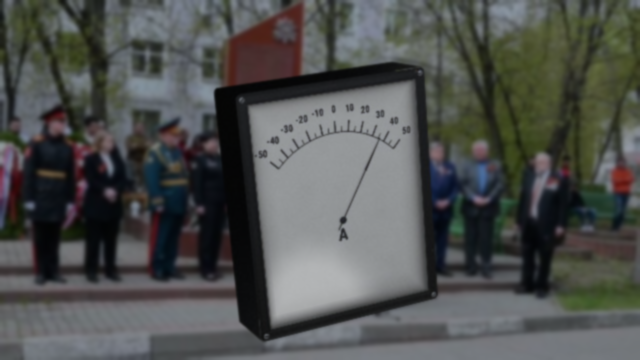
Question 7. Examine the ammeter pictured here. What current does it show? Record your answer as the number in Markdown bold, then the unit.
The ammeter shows **35** A
